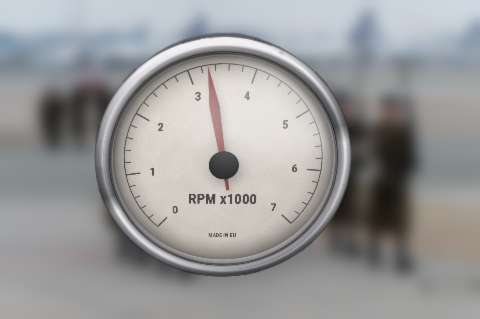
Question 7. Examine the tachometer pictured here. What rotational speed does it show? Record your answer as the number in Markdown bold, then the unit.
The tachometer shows **3300** rpm
